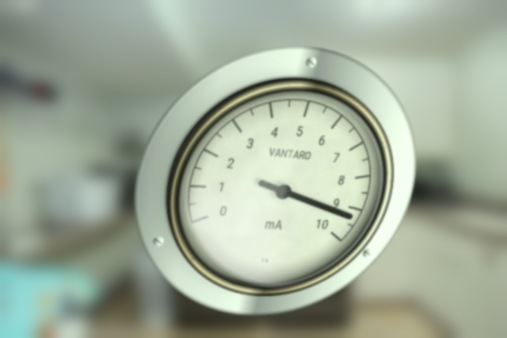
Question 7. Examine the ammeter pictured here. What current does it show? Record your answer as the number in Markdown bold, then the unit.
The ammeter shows **9.25** mA
